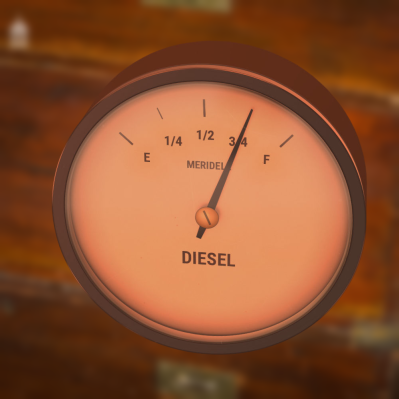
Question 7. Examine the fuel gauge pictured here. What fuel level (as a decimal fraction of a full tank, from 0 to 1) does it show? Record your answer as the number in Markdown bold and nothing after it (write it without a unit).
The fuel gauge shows **0.75**
